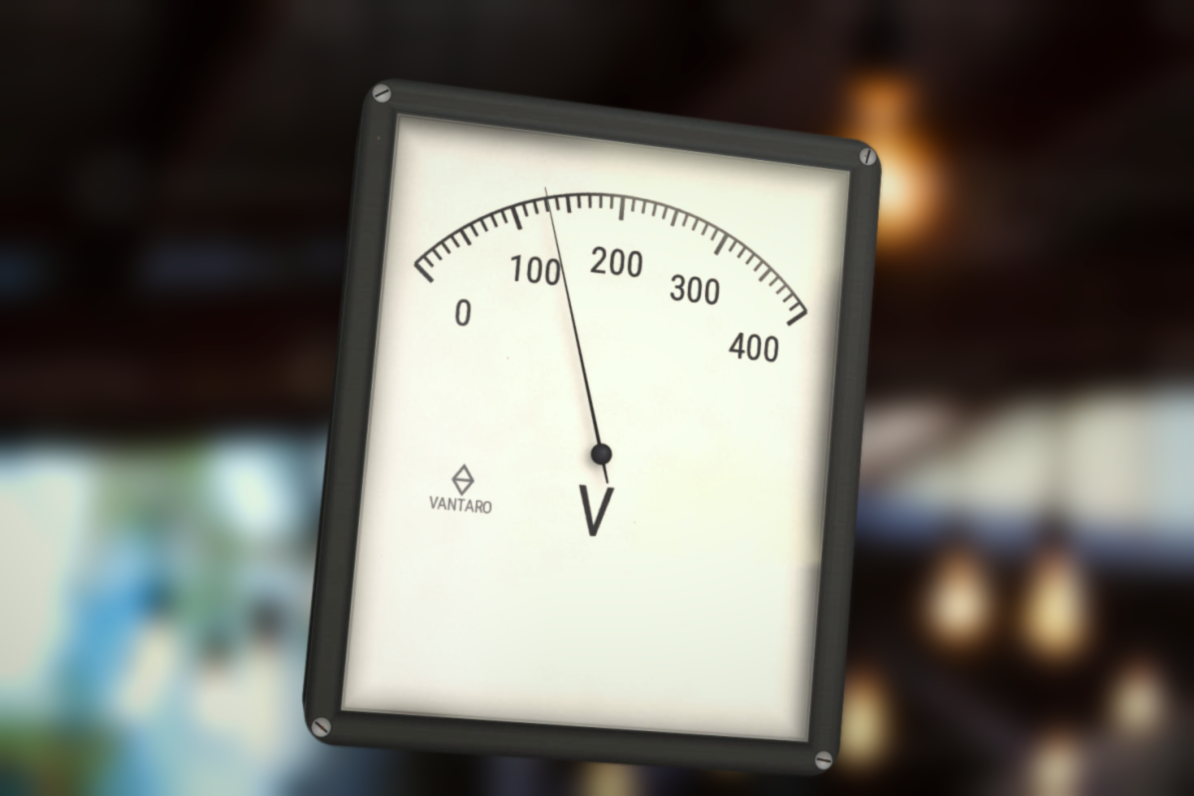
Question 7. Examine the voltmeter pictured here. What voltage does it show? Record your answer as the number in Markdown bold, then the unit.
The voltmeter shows **130** V
